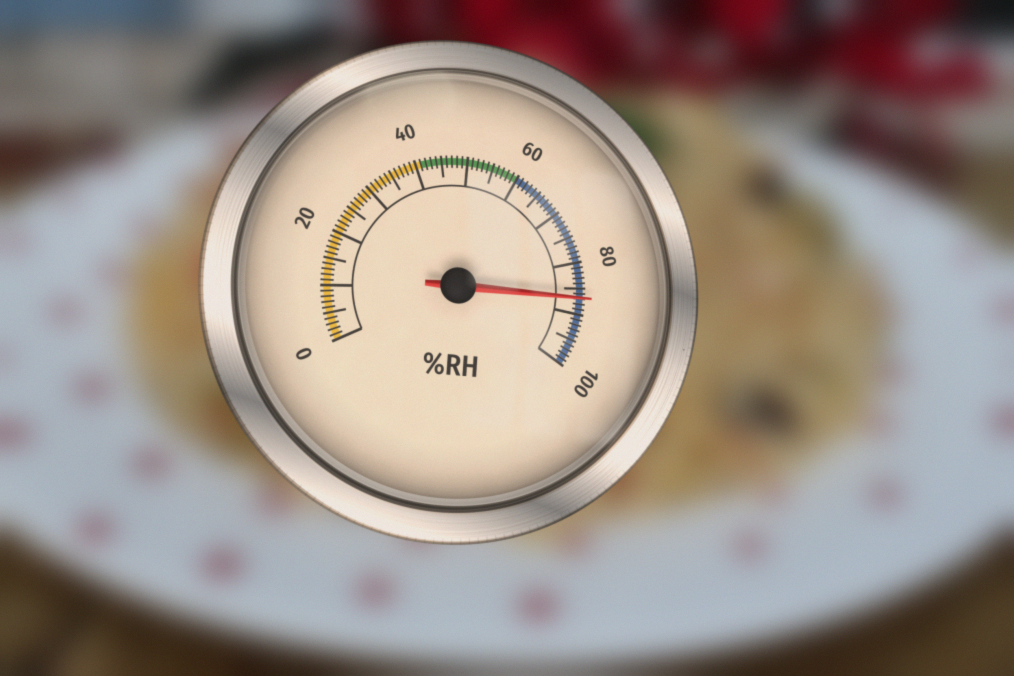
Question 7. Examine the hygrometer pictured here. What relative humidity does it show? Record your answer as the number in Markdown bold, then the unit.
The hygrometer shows **87** %
